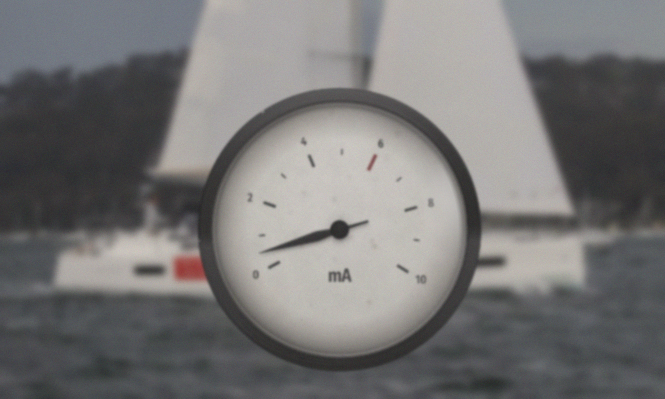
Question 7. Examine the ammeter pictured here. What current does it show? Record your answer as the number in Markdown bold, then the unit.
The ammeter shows **0.5** mA
